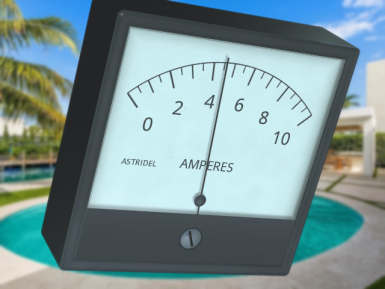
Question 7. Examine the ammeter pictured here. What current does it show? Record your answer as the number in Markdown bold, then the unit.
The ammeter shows **4.5** A
